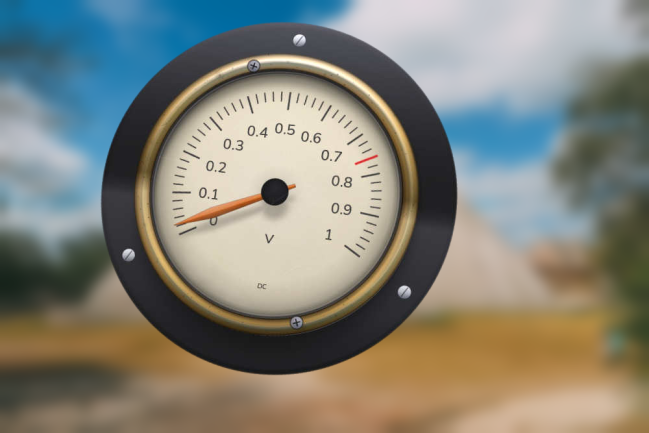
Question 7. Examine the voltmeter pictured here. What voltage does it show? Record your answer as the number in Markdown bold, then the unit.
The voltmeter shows **0.02** V
